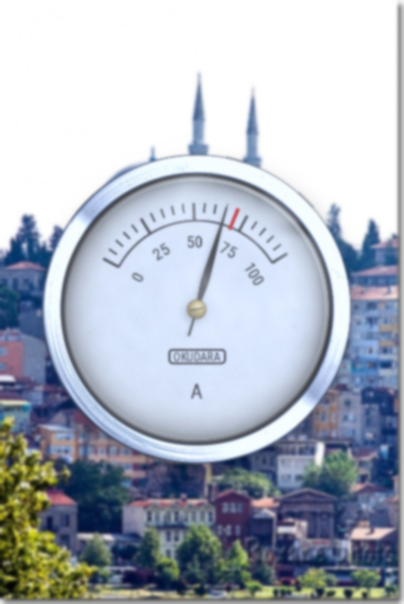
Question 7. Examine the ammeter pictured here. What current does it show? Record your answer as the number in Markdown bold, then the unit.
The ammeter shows **65** A
